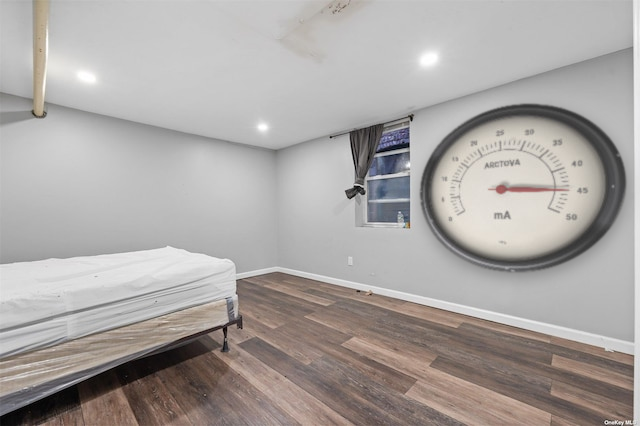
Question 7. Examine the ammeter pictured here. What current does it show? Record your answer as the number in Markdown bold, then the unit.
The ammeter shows **45** mA
